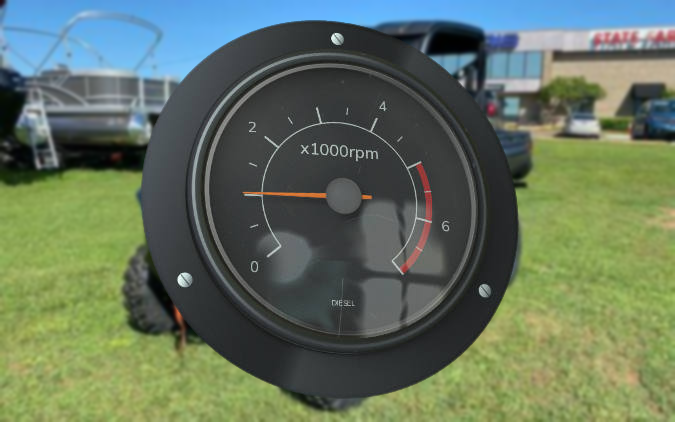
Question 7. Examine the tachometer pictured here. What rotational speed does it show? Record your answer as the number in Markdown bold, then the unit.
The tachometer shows **1000** rpm
